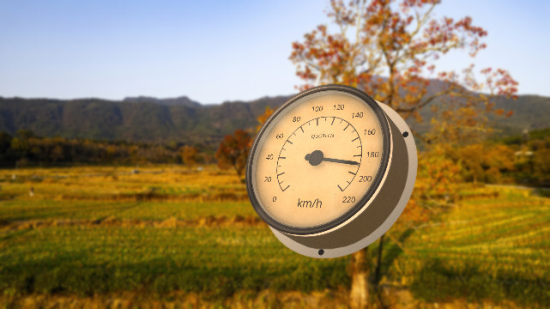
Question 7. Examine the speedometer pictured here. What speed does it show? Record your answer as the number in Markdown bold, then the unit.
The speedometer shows **190** km/h
